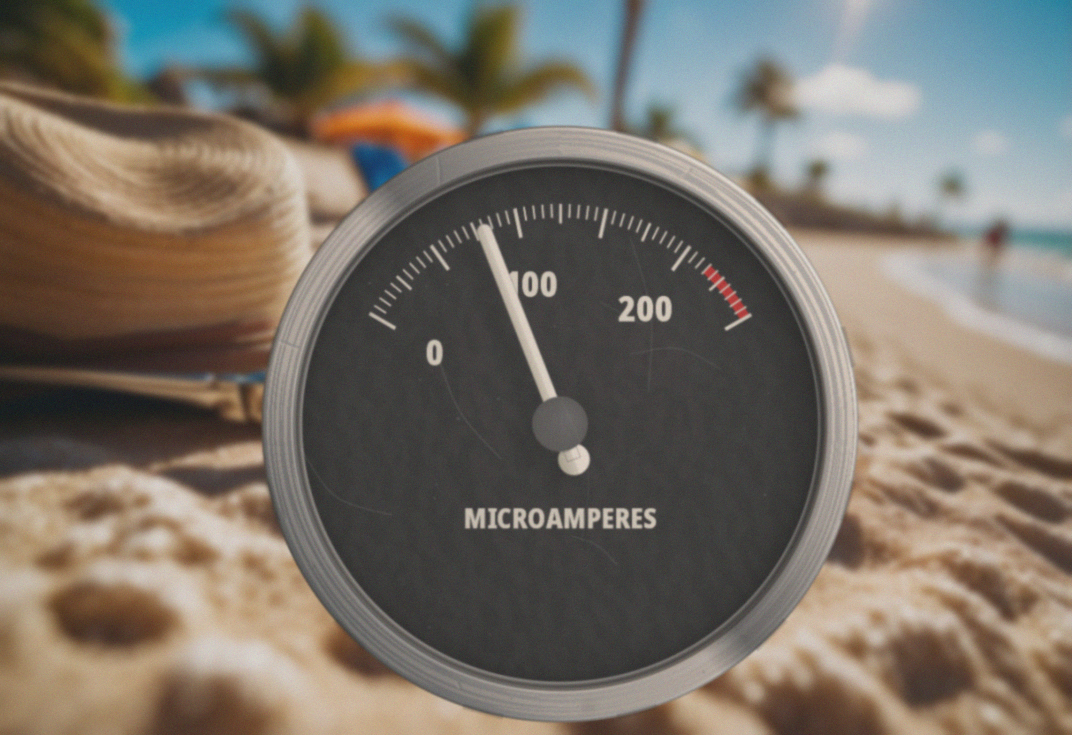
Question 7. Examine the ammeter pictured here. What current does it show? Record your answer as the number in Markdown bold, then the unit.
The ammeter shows **80** µA
